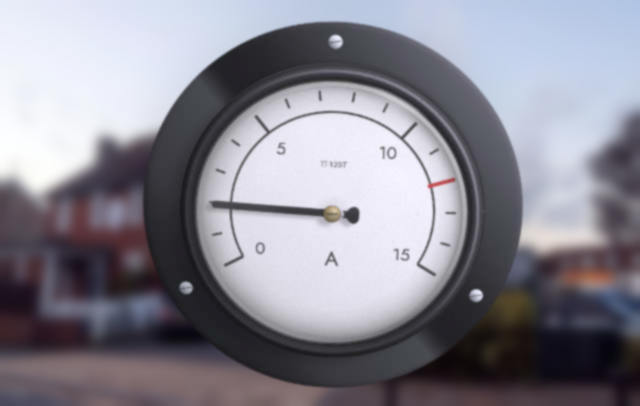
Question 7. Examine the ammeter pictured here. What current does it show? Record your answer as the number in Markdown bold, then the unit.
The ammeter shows **2** A
